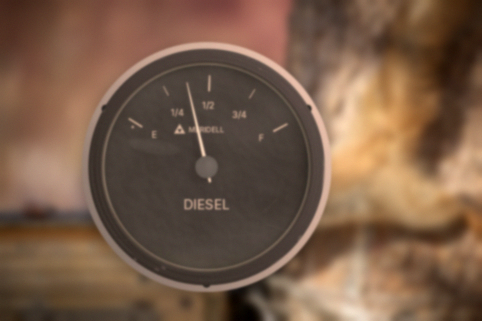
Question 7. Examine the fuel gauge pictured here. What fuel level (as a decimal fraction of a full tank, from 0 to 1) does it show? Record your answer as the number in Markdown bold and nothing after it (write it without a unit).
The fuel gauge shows **0.375**
